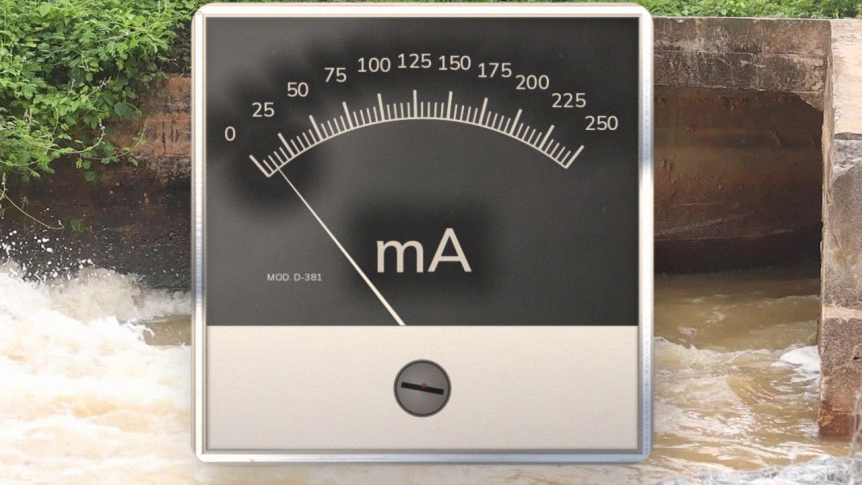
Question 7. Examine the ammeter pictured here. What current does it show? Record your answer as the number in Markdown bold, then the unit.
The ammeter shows **10** mA
